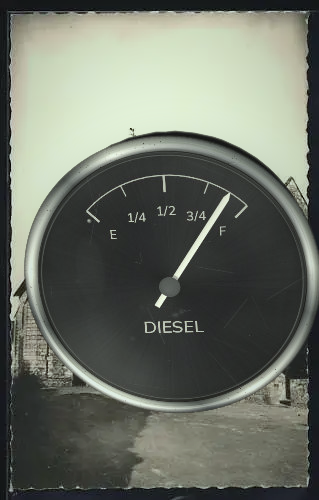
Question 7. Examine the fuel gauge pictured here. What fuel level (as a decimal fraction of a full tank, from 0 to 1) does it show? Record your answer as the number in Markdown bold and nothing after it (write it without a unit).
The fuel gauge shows **0.875**
